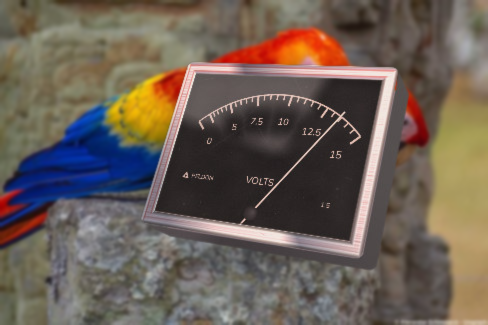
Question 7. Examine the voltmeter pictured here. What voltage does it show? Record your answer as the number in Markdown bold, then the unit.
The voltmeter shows **13.5** V
